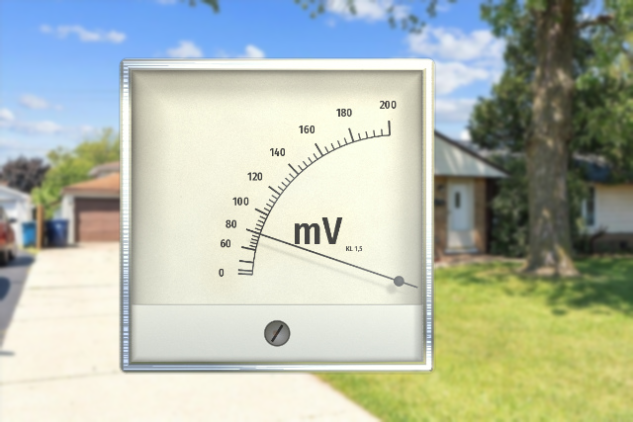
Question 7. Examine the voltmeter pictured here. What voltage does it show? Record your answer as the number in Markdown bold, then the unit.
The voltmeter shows **80** mV
